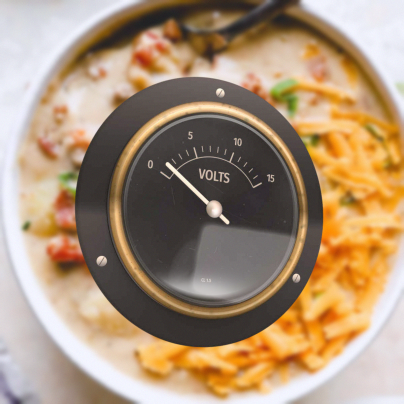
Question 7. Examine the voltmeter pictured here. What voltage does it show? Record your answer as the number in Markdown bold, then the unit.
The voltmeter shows **1** V
